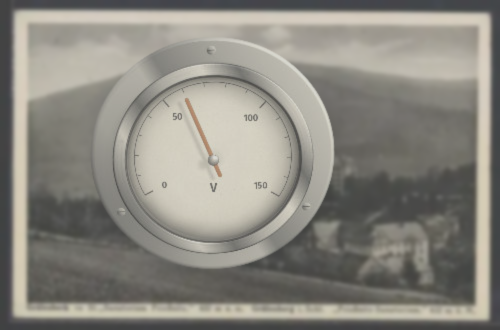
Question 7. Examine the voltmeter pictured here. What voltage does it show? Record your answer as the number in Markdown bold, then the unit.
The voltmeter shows **60** V
